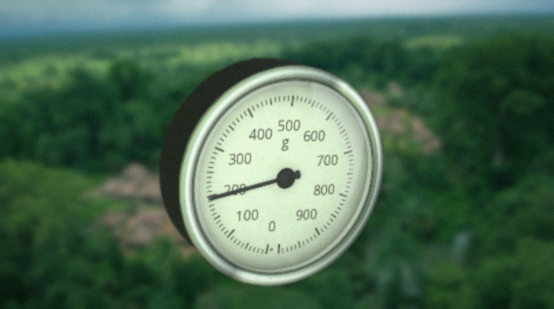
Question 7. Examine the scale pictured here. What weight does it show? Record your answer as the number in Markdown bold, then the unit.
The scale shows **200** g
